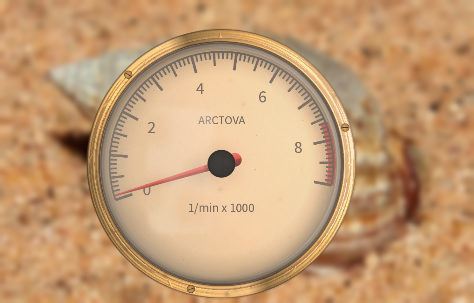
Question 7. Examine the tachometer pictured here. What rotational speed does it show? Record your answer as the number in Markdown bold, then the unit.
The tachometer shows **100** rpm
